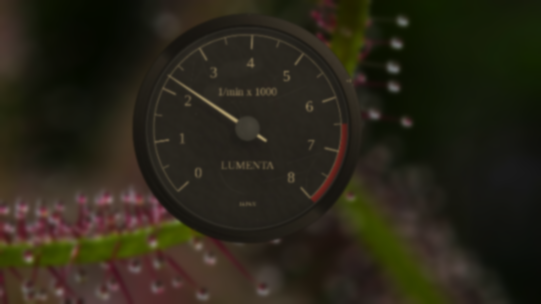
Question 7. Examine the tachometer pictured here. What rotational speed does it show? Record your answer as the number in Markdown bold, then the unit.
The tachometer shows **2250** rpm
